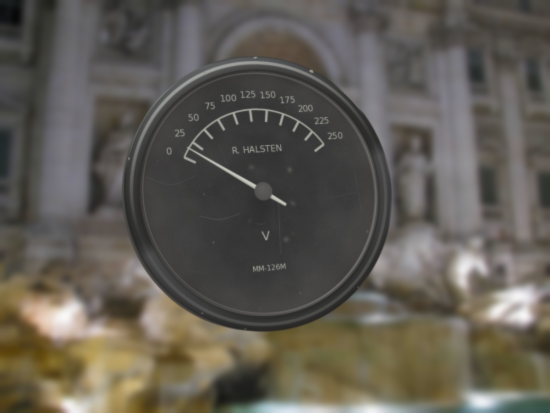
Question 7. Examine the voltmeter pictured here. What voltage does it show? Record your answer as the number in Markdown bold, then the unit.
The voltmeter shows **12.5** V
